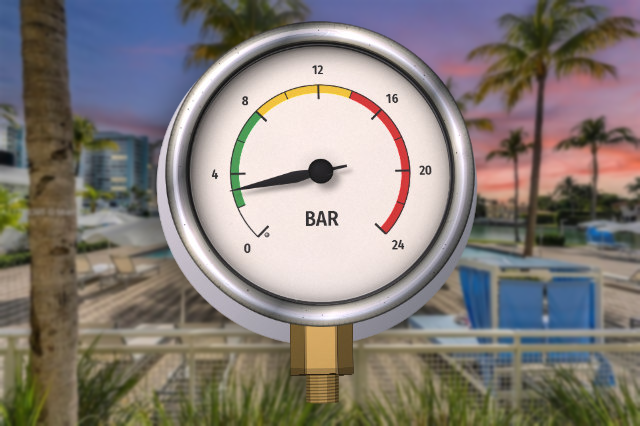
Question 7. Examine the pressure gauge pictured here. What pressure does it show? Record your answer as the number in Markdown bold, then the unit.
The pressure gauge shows **3** bar
